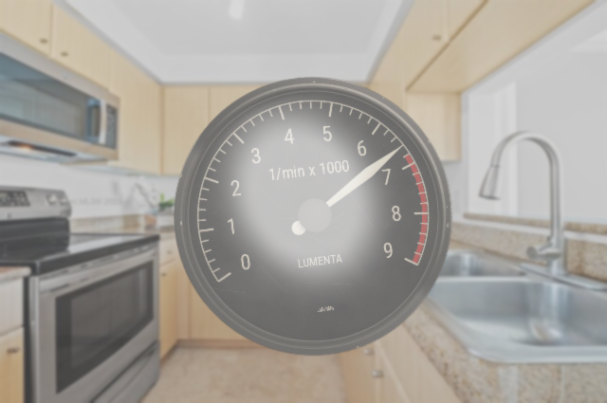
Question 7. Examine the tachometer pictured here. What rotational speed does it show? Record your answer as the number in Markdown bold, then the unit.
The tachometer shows **6600** rpm
